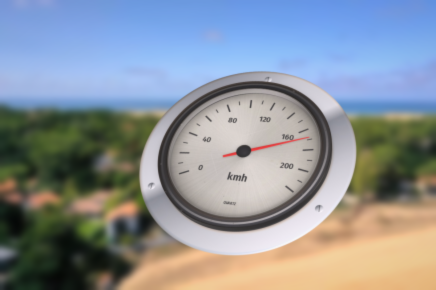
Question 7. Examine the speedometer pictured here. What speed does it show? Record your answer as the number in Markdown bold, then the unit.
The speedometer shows **170** km/h
